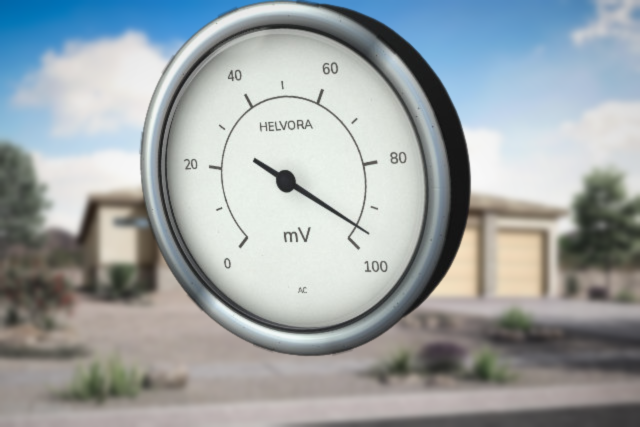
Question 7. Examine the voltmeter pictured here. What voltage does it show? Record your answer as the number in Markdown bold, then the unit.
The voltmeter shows **95** mV
